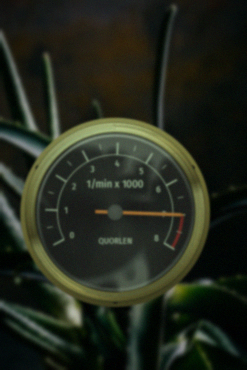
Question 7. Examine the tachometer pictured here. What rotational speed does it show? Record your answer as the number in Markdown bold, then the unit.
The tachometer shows **7000** rpm
